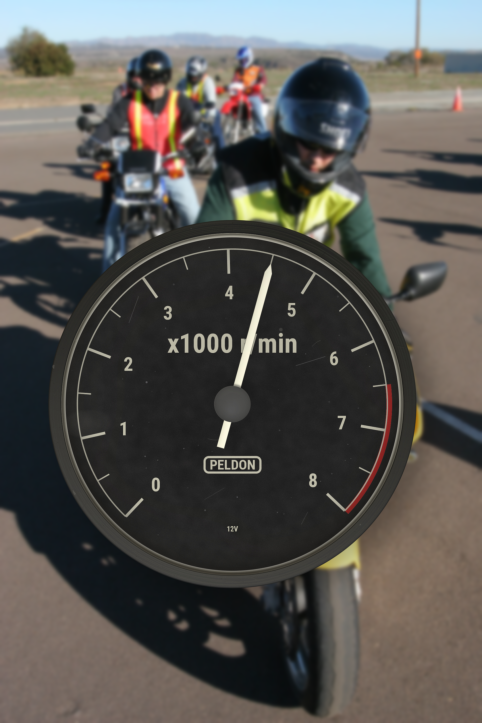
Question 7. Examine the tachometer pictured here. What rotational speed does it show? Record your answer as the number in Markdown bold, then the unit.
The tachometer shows **4500** rpm
